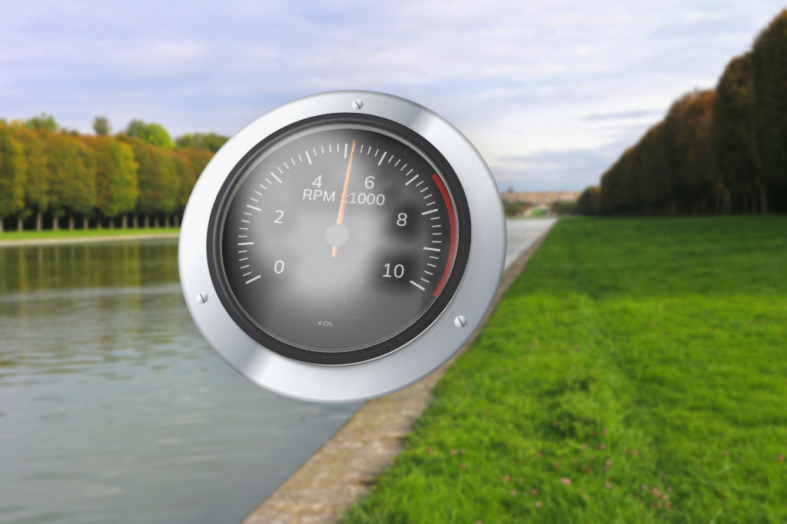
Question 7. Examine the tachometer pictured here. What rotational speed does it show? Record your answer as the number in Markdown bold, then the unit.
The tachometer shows **5200** rpm
